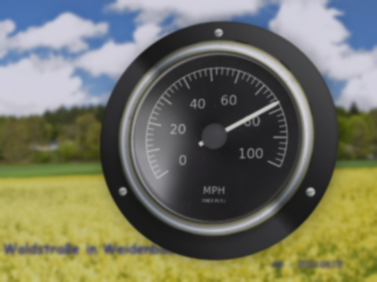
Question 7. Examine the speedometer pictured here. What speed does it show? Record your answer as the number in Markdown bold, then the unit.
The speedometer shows **78** mph
